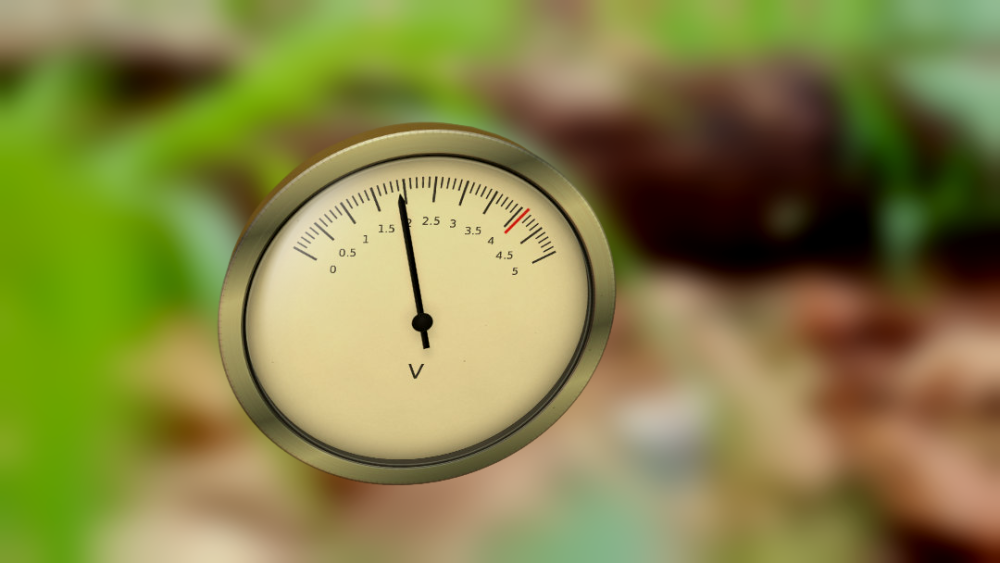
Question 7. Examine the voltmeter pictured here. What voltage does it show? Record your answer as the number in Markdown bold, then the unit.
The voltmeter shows **1.9** V
